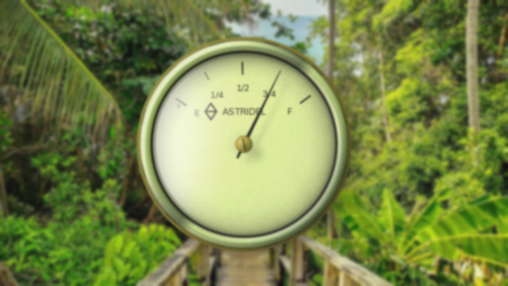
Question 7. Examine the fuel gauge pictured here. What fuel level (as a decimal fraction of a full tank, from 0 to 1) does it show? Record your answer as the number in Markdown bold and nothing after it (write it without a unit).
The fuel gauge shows **0.75**
